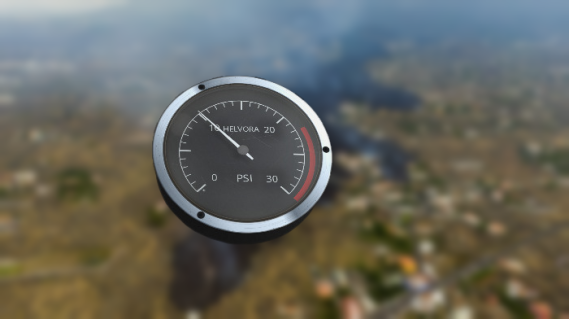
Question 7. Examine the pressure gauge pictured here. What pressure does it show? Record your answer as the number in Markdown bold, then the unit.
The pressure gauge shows **10** psi
